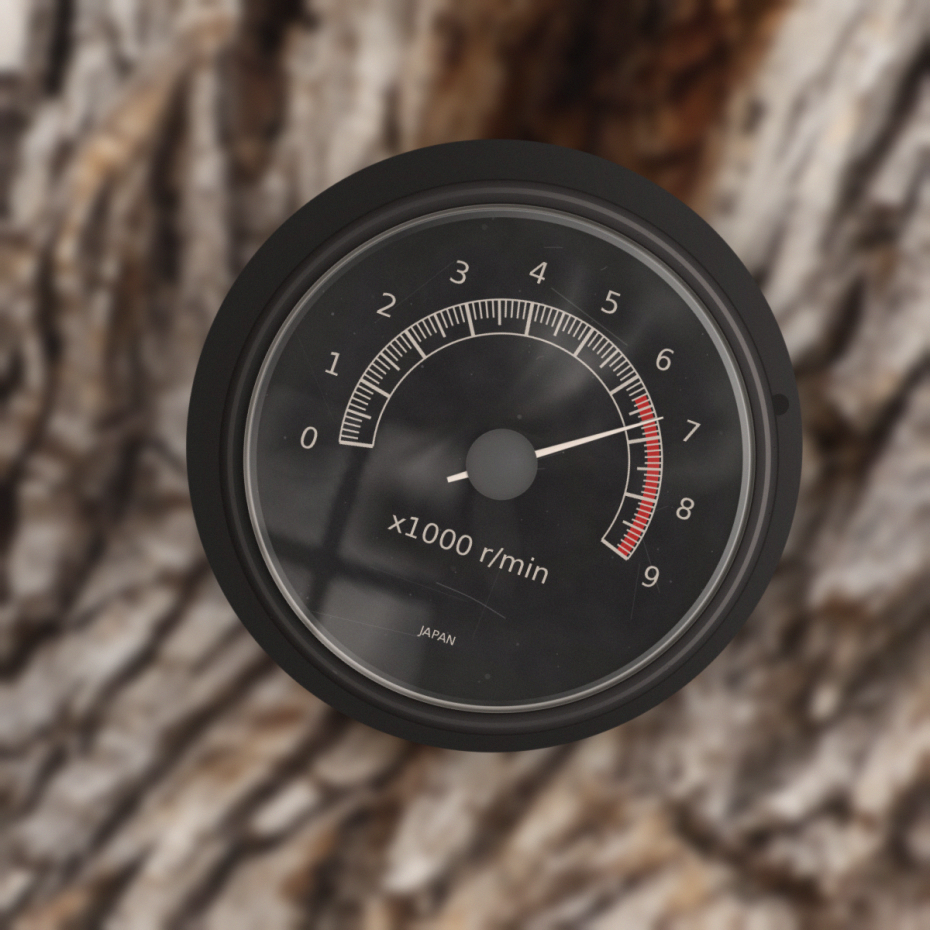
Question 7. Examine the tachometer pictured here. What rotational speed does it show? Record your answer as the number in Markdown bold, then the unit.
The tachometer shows **6700** rpm
